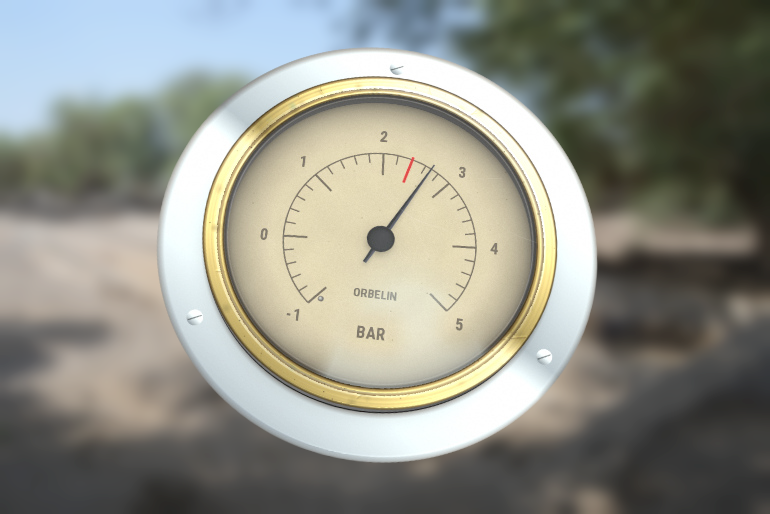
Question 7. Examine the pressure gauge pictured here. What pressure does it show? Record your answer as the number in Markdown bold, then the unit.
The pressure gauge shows **2.7** bar
